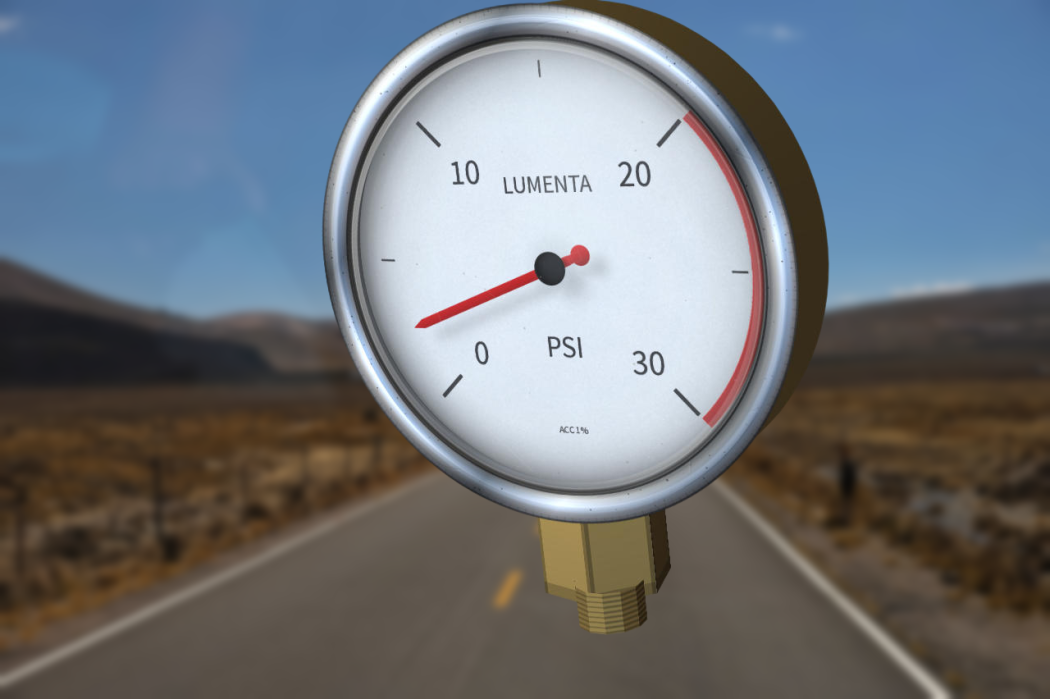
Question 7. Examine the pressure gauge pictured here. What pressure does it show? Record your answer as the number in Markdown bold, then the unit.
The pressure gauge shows **2.5** psi
